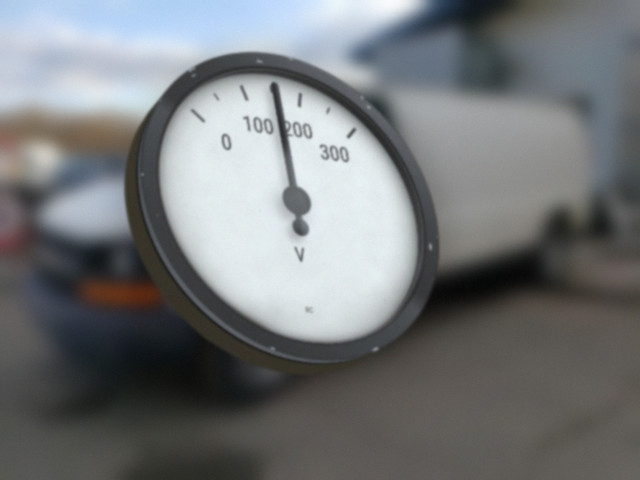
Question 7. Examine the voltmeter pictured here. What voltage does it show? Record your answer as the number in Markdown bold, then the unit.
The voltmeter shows **150** V
